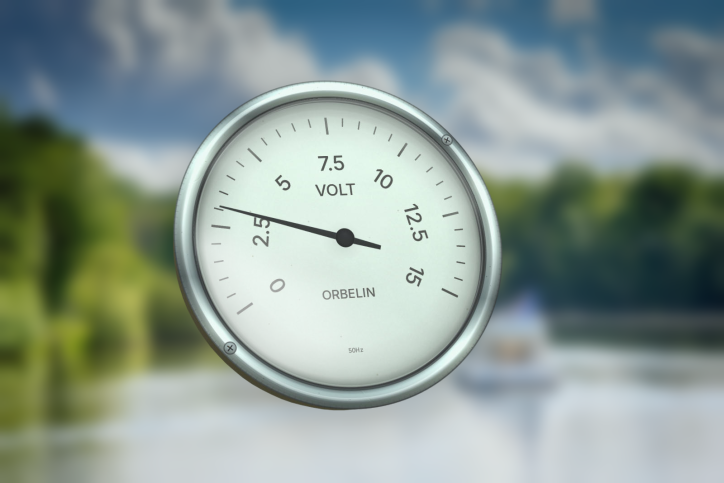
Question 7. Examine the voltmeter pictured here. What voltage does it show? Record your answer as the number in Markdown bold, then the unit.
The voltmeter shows **3** V
